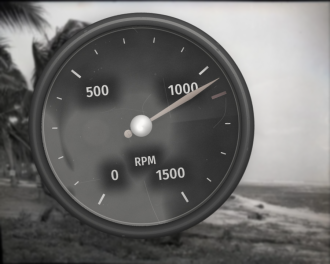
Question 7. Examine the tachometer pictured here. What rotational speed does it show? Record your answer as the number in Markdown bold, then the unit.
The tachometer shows **1050** rpm
